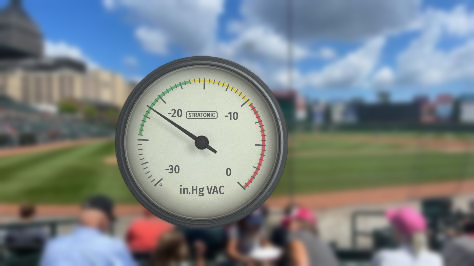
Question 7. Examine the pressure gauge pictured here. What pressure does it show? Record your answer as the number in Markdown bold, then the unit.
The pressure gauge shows **-21.5** inHg
